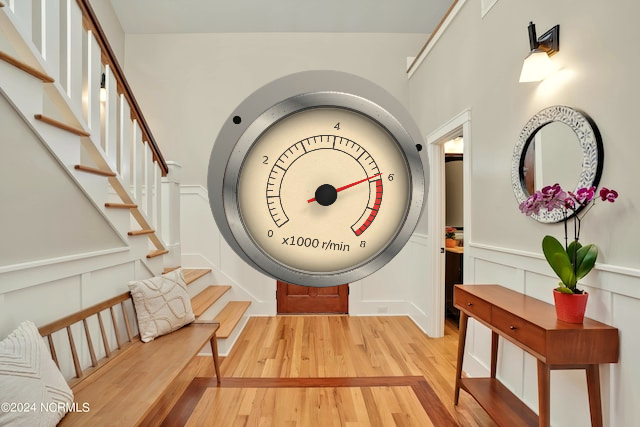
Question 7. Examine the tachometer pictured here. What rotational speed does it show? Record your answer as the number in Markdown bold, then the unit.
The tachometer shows **5800** rpm
